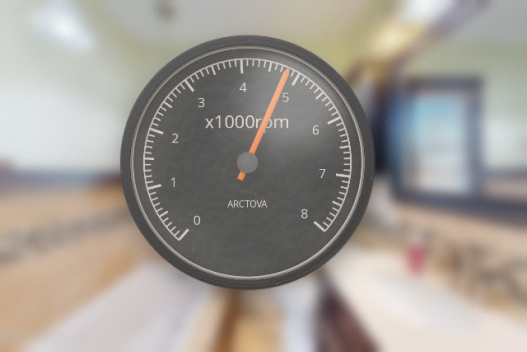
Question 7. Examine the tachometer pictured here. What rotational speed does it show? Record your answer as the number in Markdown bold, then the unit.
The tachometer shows **4800** rpm
